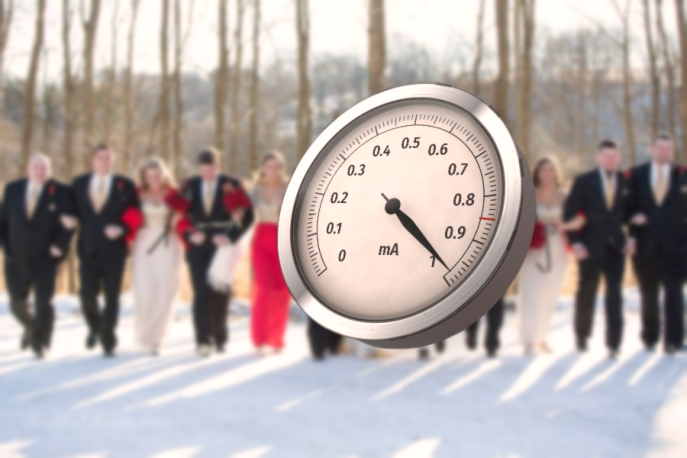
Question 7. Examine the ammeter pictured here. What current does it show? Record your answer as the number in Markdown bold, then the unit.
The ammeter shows **0.98** mA
